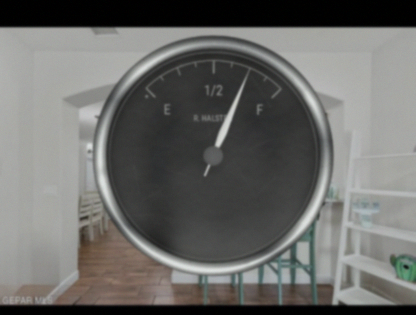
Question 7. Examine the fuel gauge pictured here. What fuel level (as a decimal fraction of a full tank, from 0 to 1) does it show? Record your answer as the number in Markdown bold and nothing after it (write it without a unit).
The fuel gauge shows **0.75**
